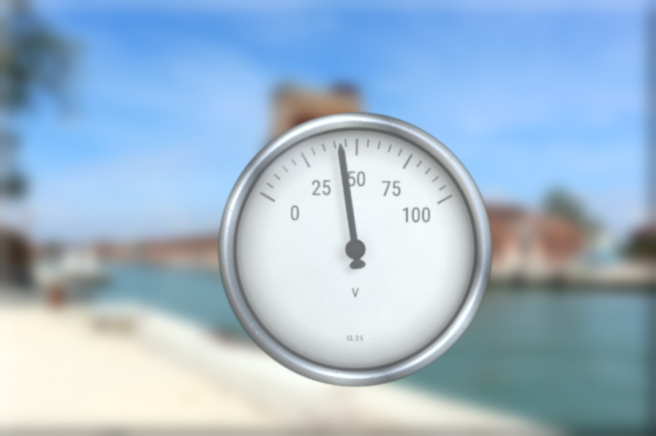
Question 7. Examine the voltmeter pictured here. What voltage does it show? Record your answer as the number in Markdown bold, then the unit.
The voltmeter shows **42.5** V
